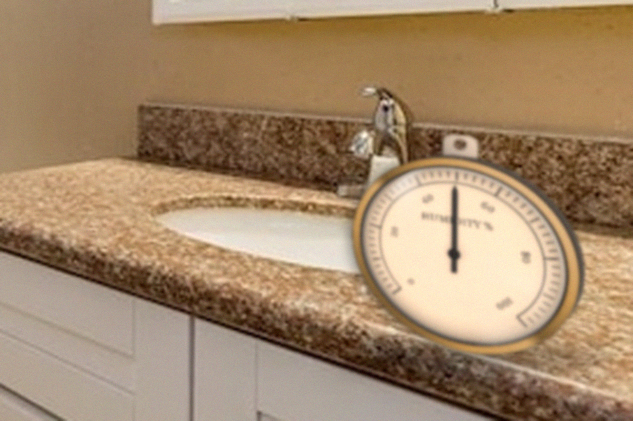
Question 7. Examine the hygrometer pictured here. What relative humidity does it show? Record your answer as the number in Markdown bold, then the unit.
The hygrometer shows **50** %
